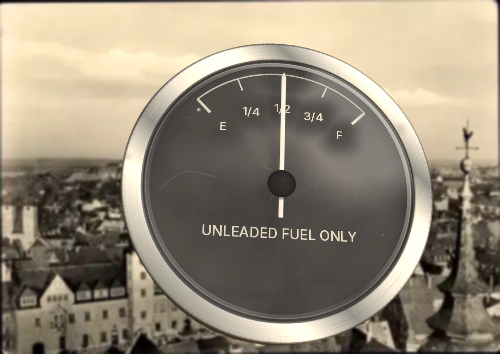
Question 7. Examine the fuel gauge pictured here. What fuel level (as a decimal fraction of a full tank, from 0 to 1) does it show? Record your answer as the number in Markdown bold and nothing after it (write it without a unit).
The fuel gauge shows **0.5**
